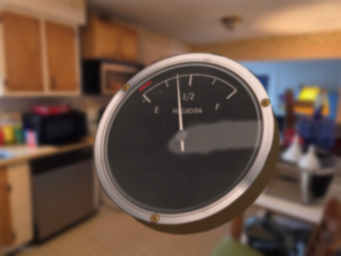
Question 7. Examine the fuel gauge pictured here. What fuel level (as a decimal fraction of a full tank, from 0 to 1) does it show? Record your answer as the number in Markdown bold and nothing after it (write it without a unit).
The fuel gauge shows **0.375**
